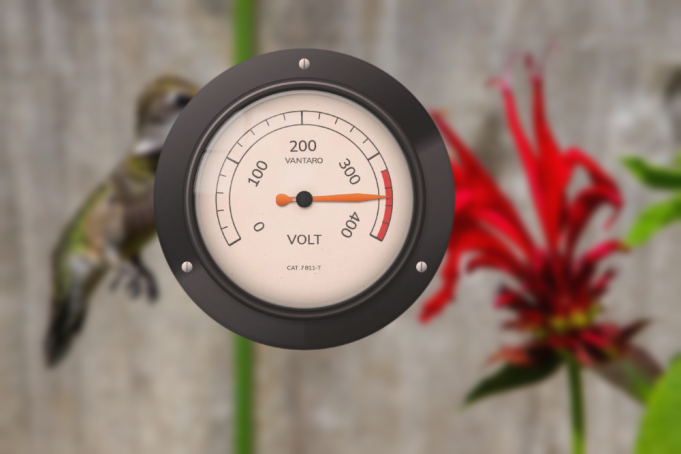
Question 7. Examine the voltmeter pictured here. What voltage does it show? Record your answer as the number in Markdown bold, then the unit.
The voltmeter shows **350** V
